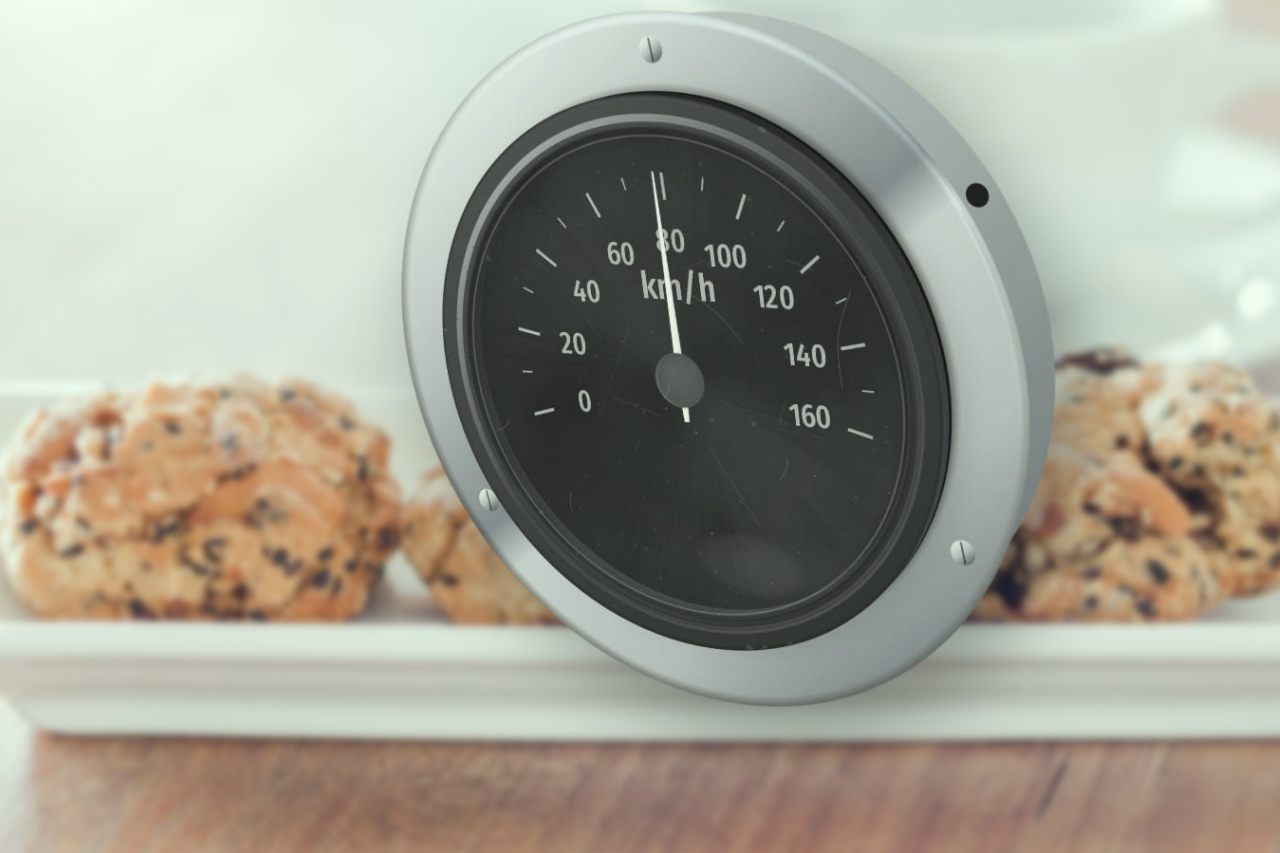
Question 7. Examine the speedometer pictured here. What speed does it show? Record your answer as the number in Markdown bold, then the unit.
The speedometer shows **80** km/h
